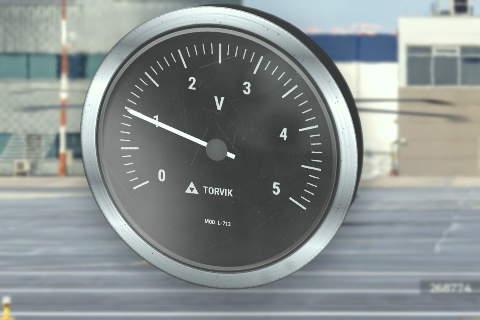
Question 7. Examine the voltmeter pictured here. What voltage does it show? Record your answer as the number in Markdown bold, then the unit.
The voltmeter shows **1** V
